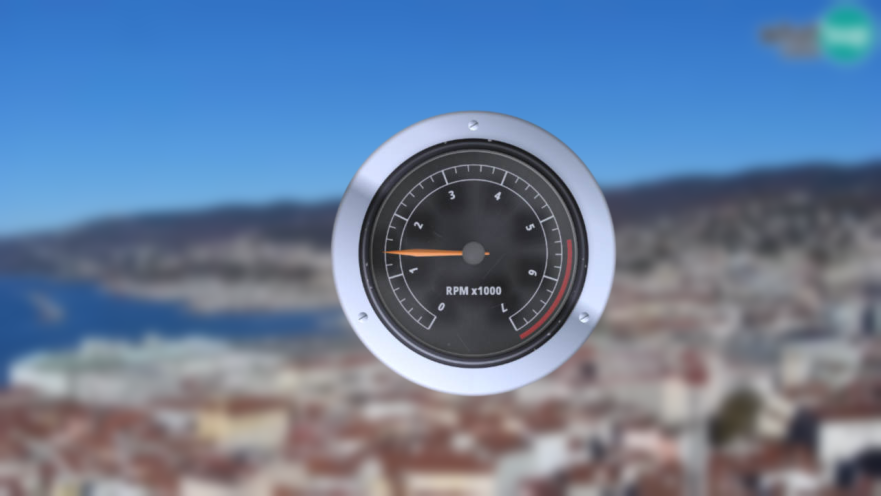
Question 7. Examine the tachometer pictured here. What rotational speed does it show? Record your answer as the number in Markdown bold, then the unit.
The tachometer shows **1400** rpm
